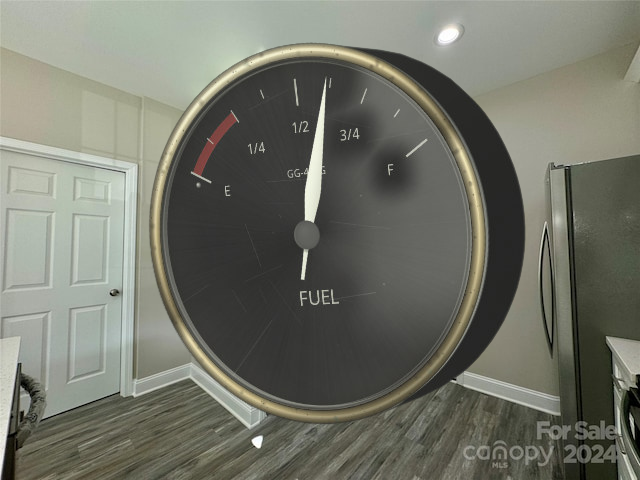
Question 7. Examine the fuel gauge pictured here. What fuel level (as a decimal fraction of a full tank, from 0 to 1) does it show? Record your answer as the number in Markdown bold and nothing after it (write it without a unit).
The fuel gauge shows **0.625**
